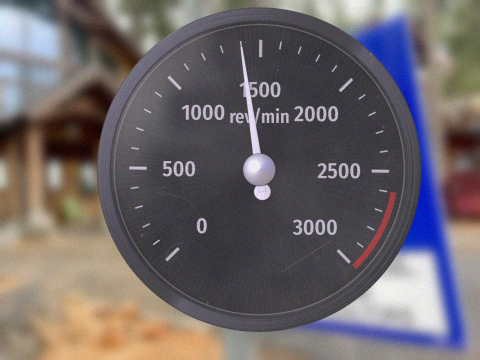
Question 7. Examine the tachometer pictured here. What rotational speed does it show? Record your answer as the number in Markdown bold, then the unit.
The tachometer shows **1400** rpm
